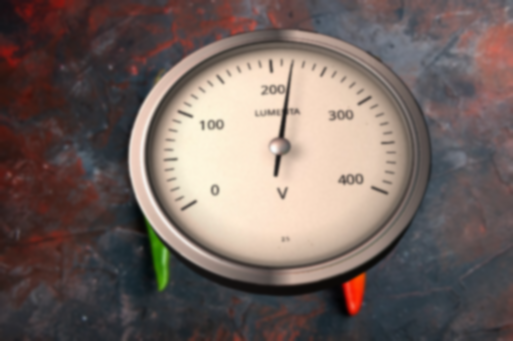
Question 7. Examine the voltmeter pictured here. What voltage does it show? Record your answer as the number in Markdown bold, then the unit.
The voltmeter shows **220** V
